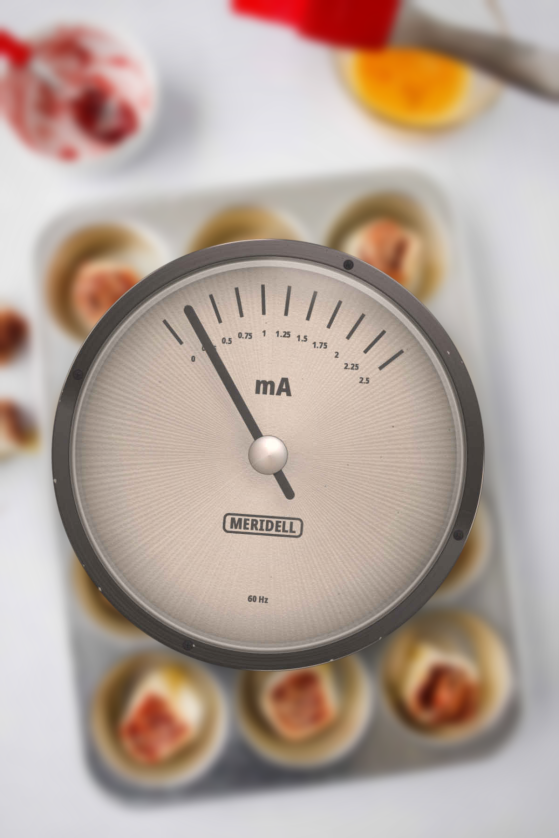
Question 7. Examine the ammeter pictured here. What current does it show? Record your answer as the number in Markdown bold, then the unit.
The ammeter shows **0.25** mA
